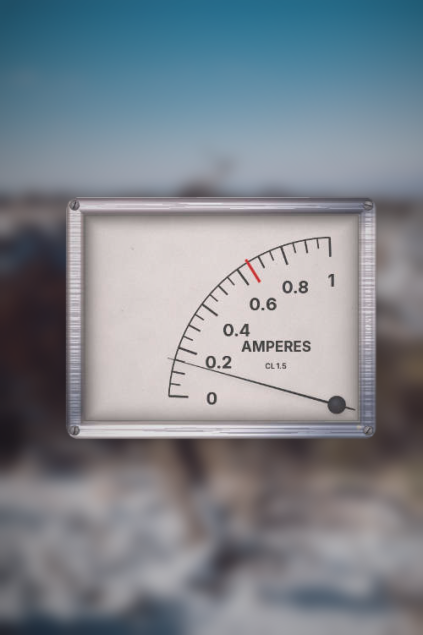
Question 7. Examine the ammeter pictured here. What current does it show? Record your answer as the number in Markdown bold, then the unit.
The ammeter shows **0.15** A
